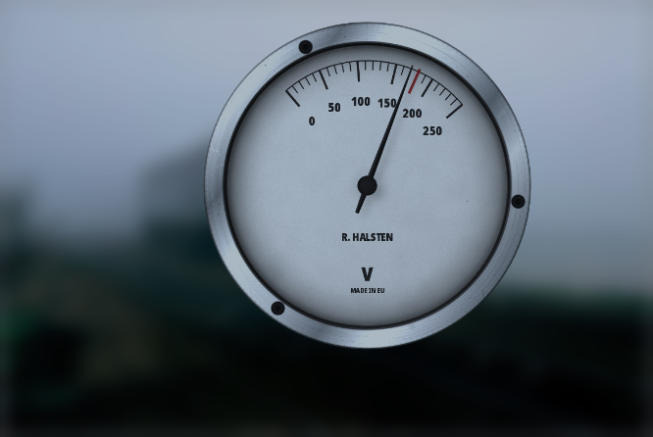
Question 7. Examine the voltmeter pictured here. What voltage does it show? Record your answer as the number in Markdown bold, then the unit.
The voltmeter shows **170** V
